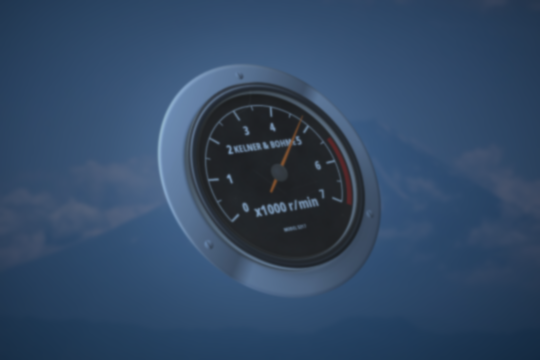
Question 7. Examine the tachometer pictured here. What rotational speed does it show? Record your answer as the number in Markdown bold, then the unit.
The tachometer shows **4750** rpm
